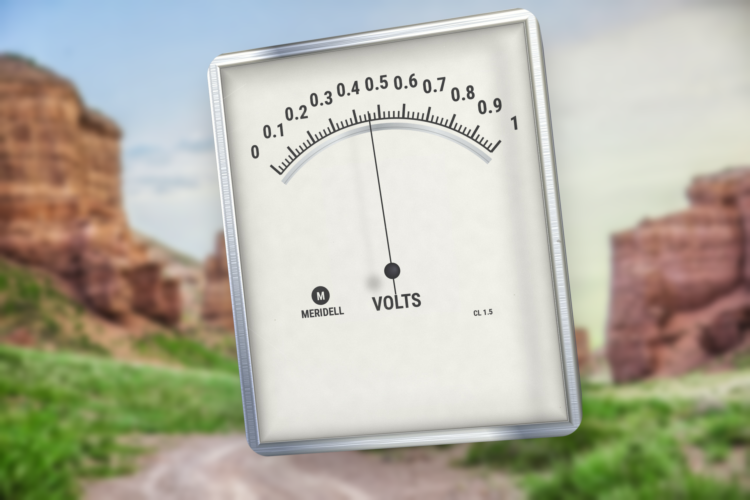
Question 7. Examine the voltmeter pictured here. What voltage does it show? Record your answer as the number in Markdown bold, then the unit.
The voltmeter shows **0.46** V
